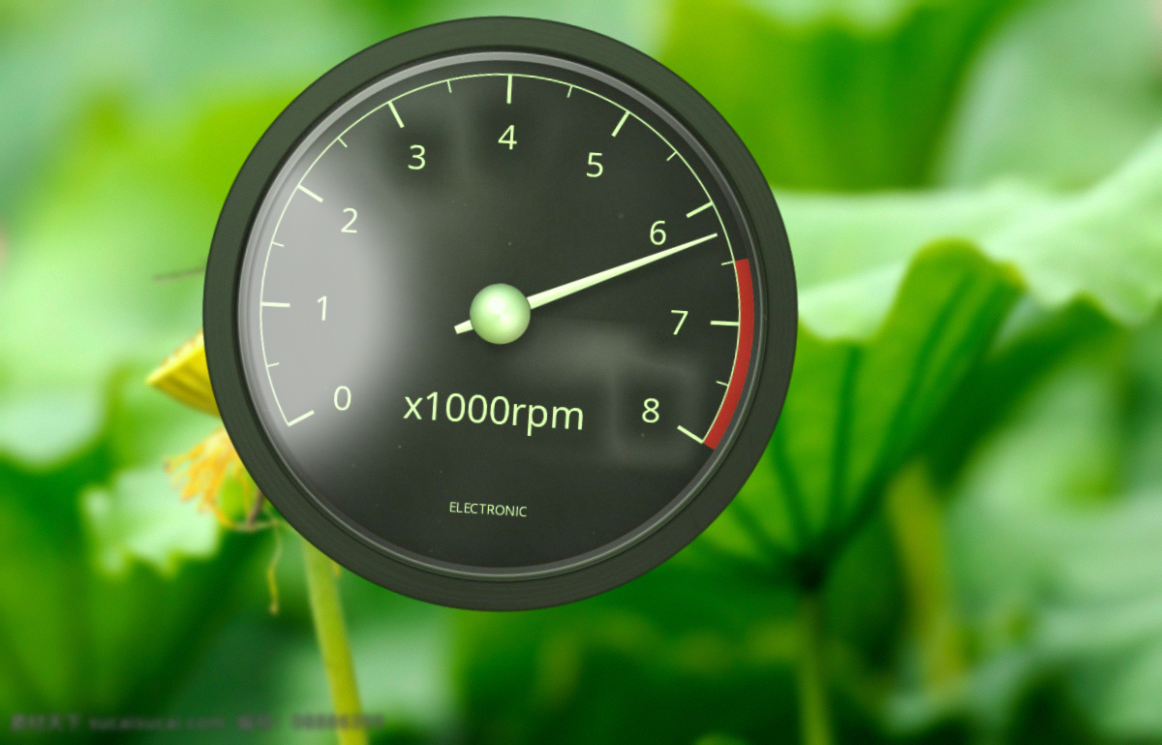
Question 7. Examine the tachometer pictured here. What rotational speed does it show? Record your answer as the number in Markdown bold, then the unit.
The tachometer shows **6250** rpm
